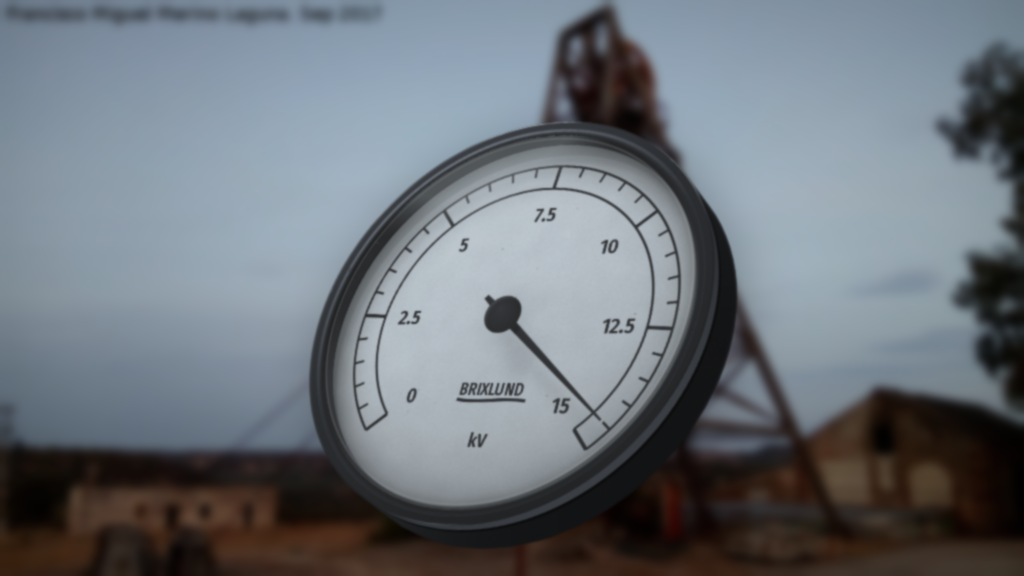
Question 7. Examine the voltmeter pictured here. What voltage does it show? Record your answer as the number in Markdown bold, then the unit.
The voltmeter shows **14.5** kV
